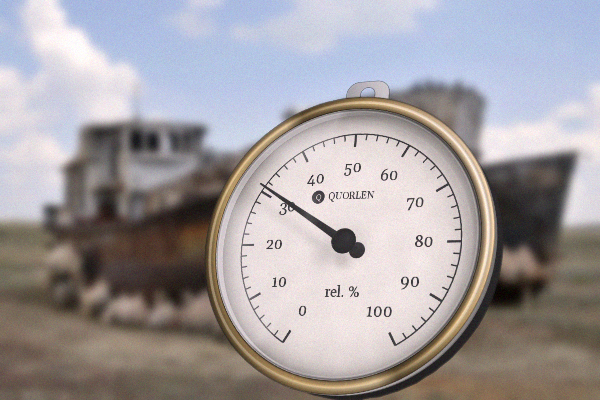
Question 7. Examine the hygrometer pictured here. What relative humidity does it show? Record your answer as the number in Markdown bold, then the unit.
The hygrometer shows **31** %
